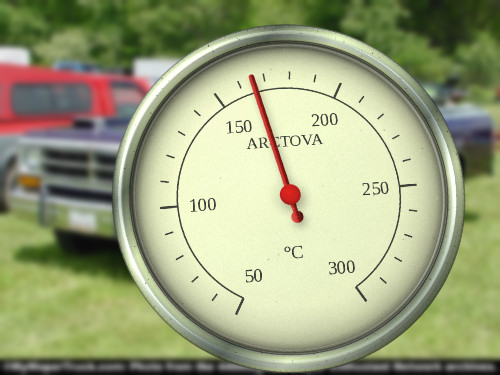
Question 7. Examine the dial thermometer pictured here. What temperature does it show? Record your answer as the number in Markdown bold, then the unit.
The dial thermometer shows **165** °C
